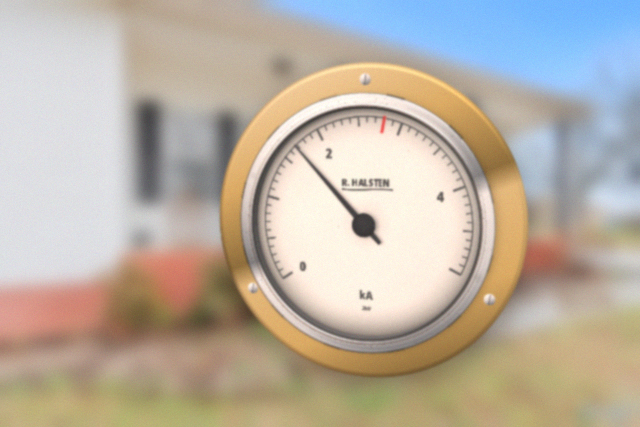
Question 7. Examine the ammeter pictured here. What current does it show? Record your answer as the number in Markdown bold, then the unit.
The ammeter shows **1.7** kA
